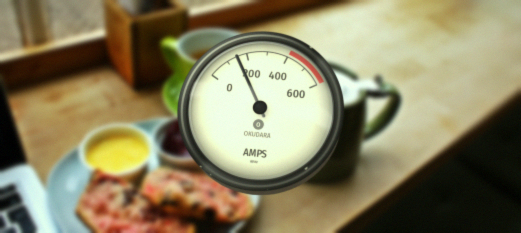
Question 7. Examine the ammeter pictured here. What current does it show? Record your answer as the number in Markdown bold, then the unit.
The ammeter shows **150** A
